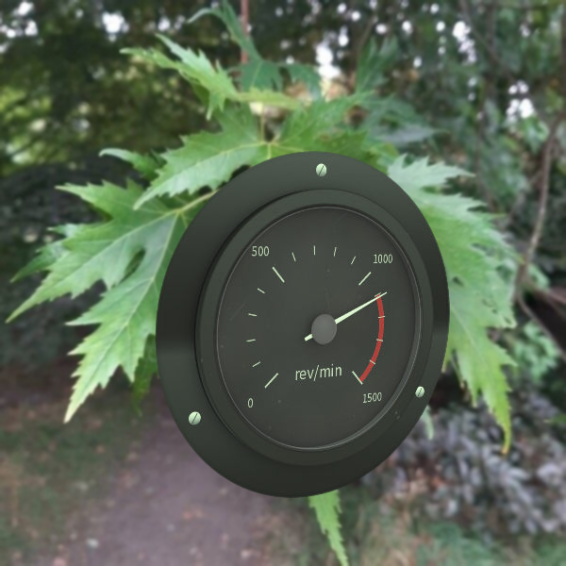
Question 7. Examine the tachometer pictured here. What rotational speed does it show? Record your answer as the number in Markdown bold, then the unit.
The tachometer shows **1100** rpm
